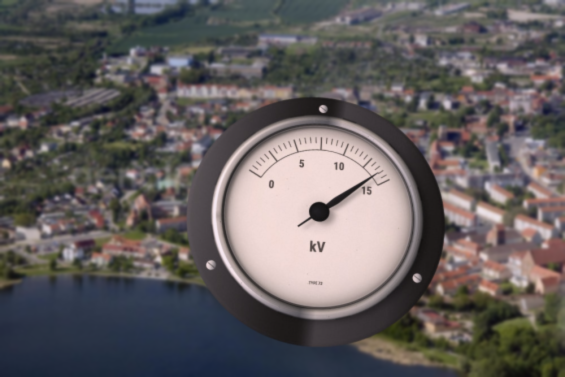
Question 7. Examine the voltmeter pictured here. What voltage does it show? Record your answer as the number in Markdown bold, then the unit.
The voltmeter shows **14** kV
